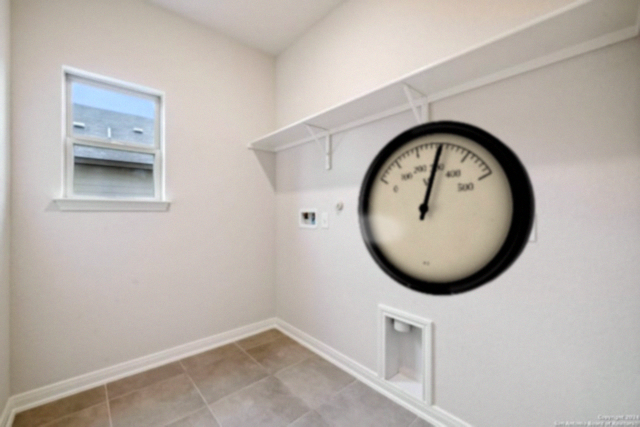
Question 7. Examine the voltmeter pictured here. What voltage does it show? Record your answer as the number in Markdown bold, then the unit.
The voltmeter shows **300** V
